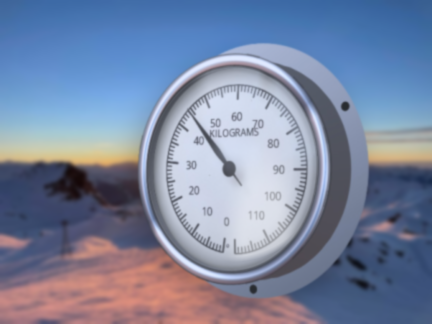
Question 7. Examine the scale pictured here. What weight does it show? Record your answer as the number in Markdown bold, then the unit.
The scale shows **45** kg
